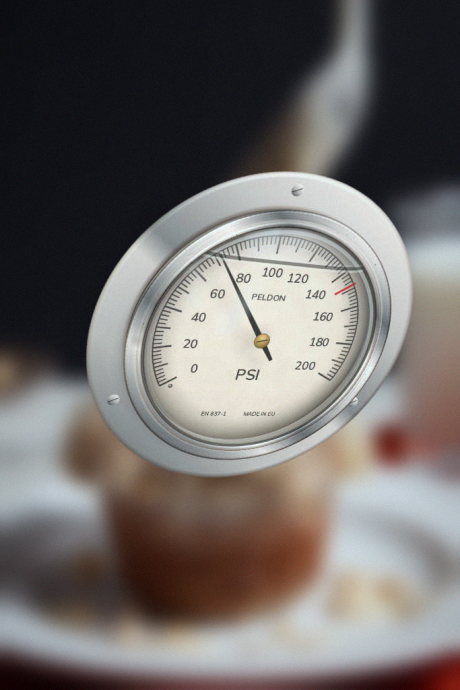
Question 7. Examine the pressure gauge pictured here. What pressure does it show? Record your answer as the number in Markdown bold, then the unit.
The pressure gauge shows **72** psi
